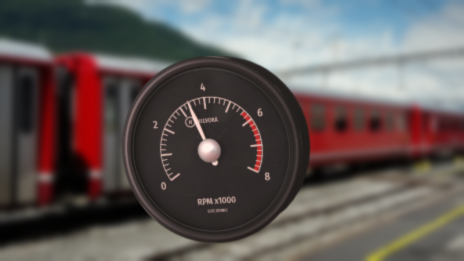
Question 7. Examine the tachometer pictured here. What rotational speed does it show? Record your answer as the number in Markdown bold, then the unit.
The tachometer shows **3400** rpm
